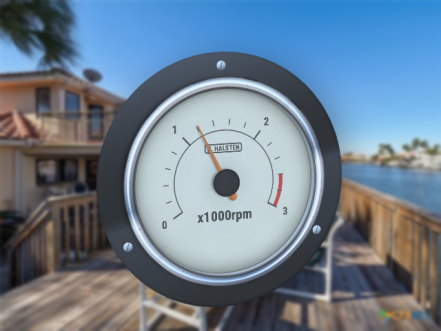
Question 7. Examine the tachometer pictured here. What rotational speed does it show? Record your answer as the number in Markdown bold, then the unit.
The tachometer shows **1200** rpm
